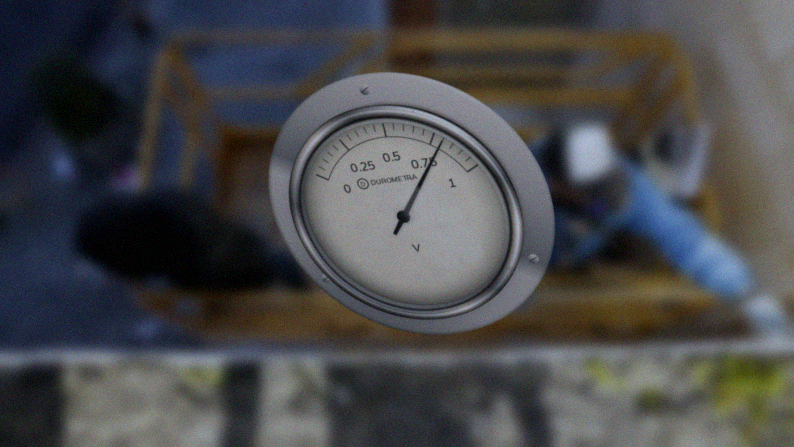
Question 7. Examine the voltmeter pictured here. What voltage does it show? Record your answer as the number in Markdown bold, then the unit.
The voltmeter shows **0.8** V
